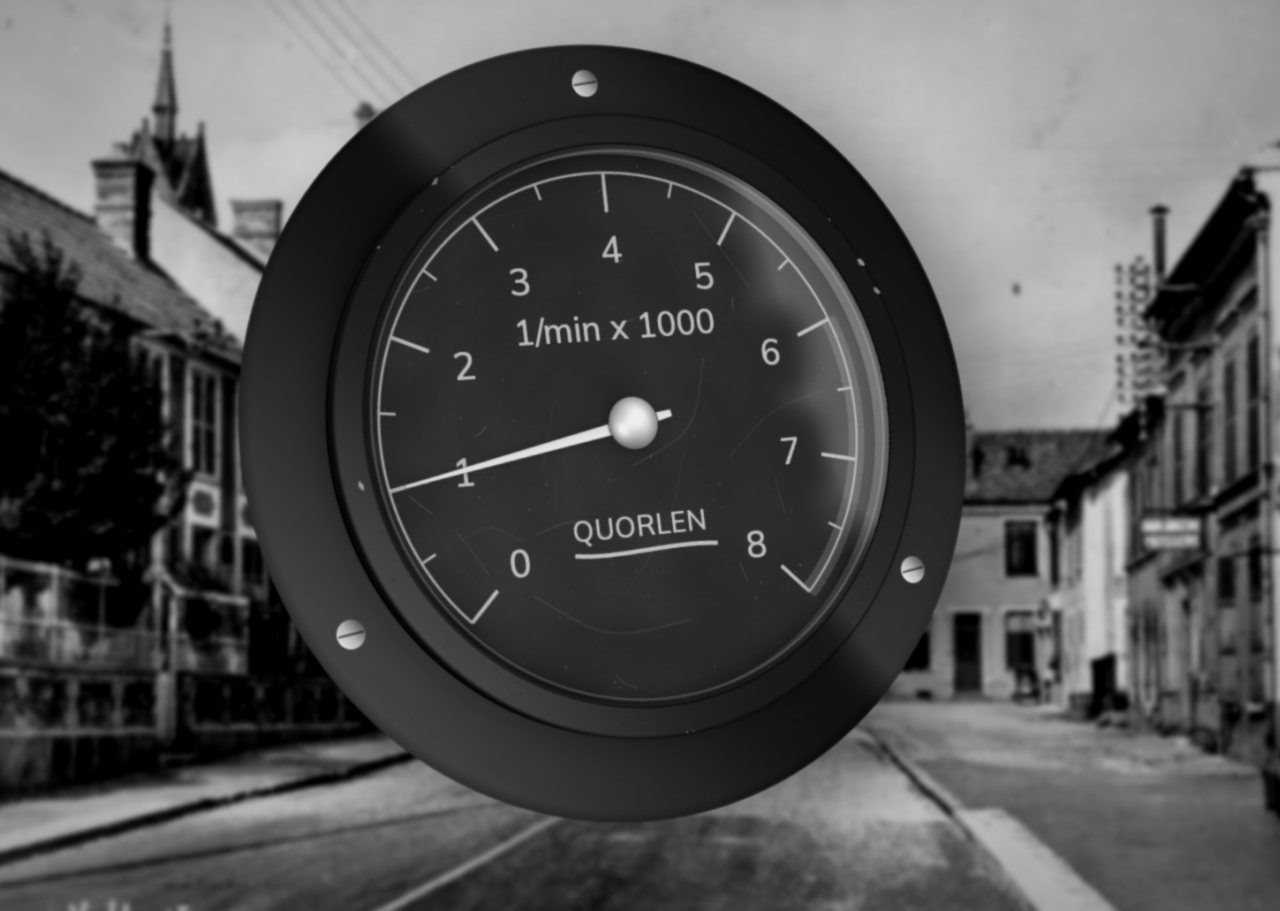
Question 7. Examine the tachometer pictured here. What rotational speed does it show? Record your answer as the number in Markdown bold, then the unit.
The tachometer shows **1000** rpm
